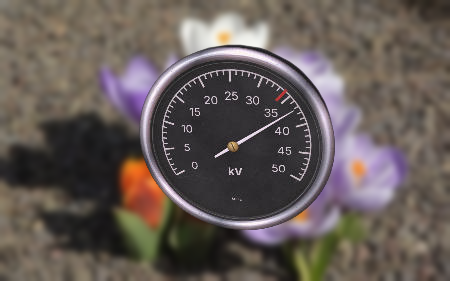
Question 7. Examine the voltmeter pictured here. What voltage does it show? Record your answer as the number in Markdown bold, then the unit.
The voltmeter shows **37** kV
